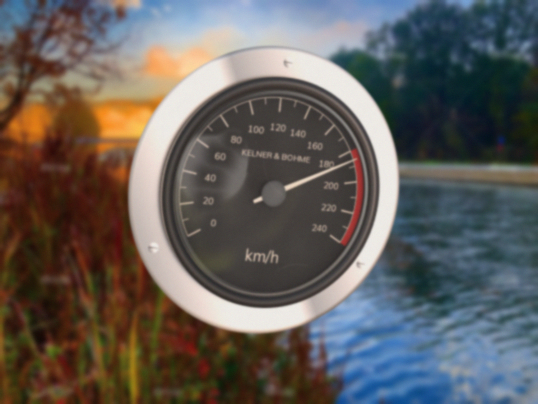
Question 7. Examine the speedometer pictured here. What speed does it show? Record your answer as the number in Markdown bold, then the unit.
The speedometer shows **185** km/h
